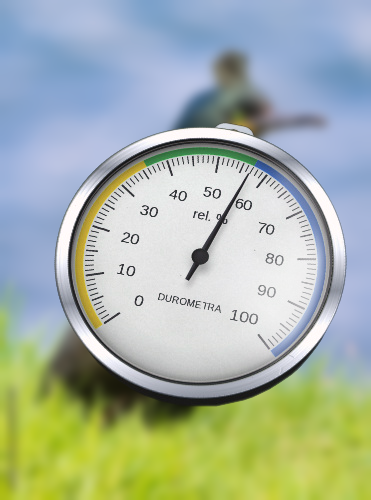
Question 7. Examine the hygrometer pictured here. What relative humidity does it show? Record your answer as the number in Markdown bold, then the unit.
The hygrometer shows **57** %
